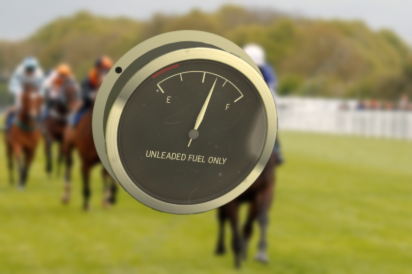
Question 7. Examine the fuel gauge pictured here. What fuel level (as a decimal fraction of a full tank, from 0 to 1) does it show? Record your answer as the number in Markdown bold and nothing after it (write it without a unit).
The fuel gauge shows **0.625**
